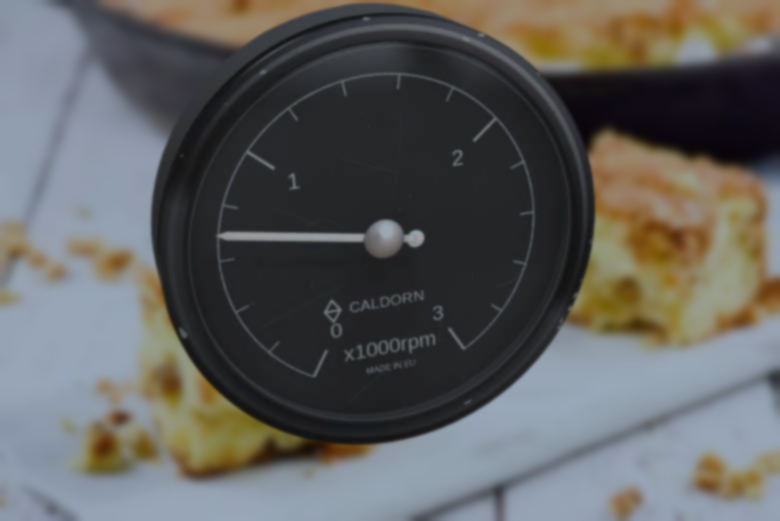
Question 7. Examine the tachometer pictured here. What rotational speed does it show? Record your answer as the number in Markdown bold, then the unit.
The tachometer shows **700** rpm
